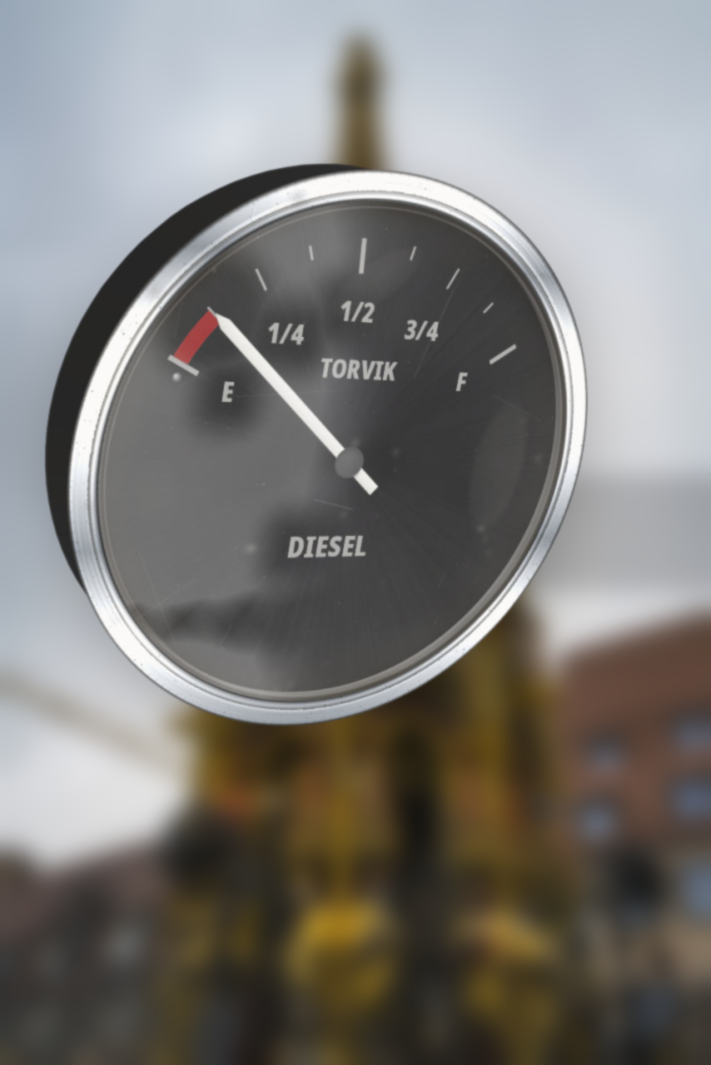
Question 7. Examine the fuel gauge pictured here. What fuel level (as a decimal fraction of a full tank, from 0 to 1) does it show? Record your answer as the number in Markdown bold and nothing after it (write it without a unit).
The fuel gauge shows **0.125**
